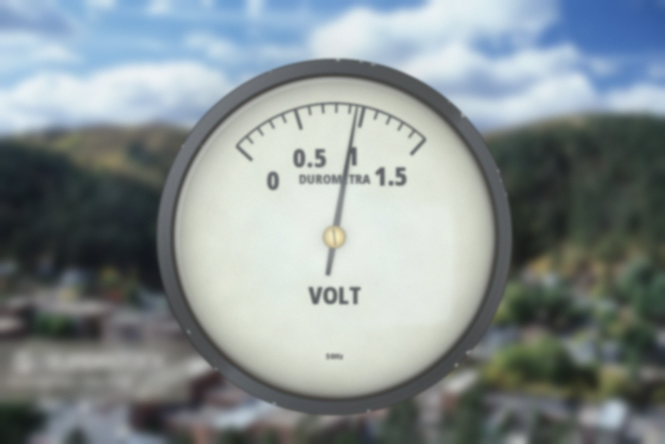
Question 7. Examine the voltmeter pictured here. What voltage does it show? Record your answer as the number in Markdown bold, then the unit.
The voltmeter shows **0.95** V
